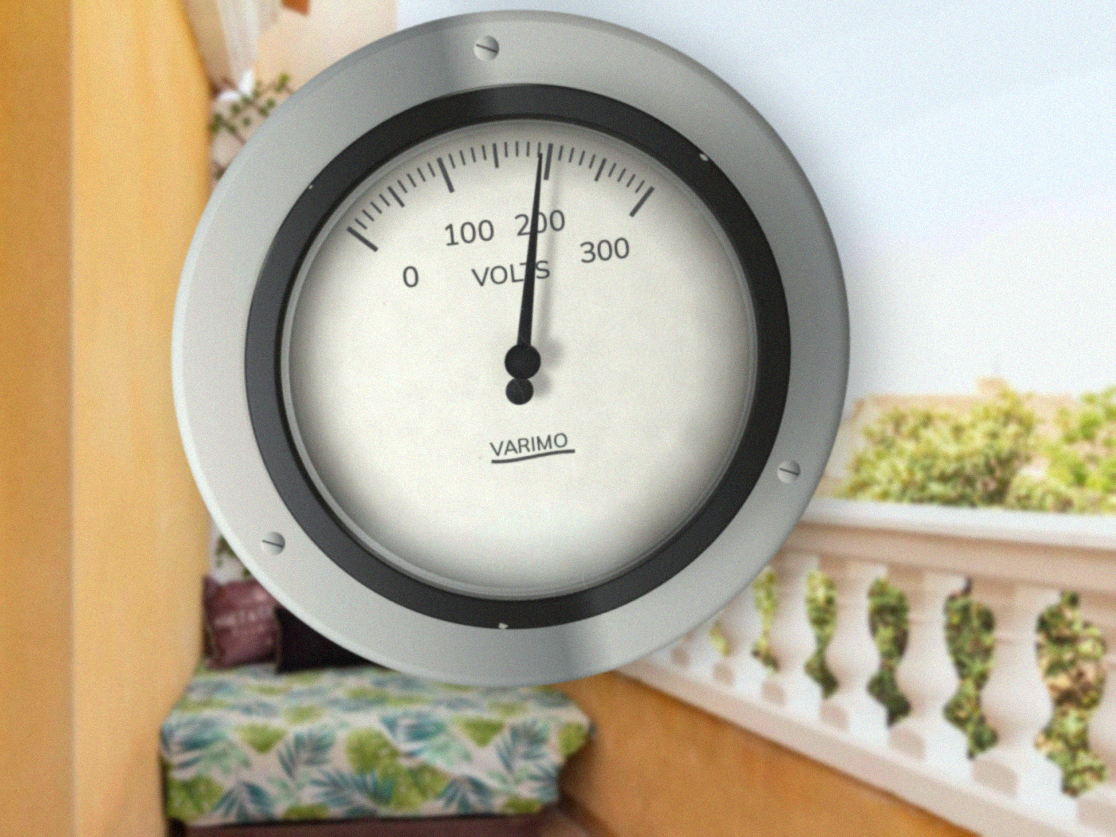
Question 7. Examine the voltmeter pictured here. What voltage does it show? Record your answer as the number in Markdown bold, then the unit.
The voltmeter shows **190** V
